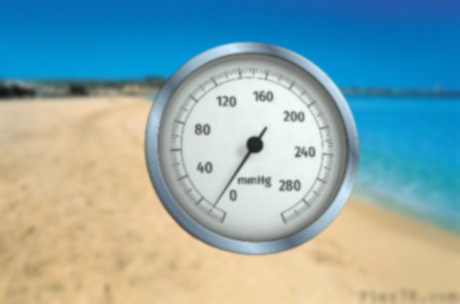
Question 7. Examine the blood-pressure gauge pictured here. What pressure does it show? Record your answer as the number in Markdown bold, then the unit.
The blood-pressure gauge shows **10** mmHg
